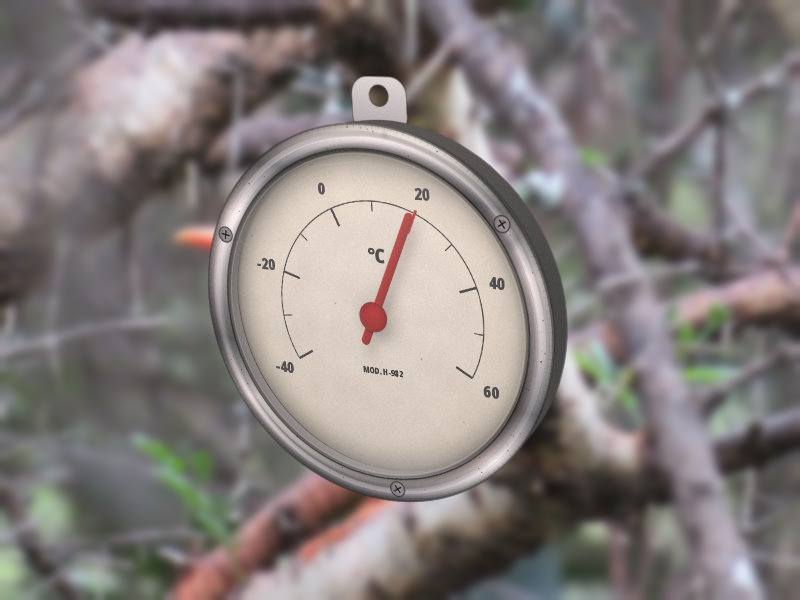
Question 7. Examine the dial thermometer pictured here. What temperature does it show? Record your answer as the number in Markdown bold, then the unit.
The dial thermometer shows **20** °C
